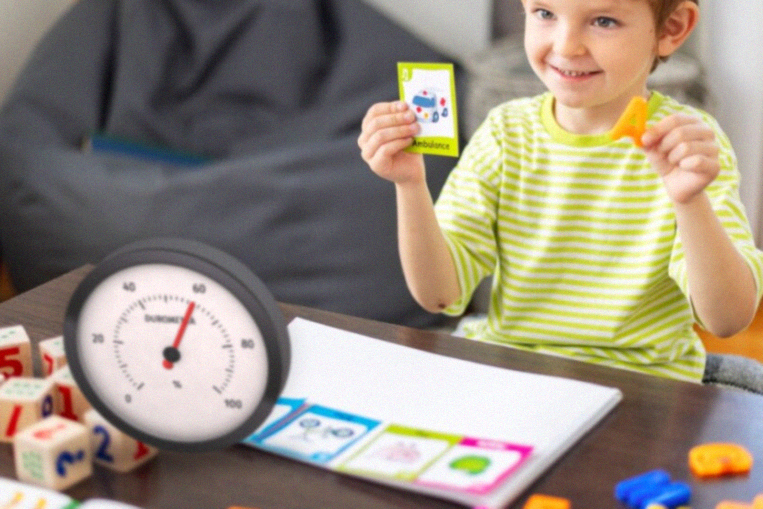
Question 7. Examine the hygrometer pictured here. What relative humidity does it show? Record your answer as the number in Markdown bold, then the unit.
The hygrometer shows **60** %
